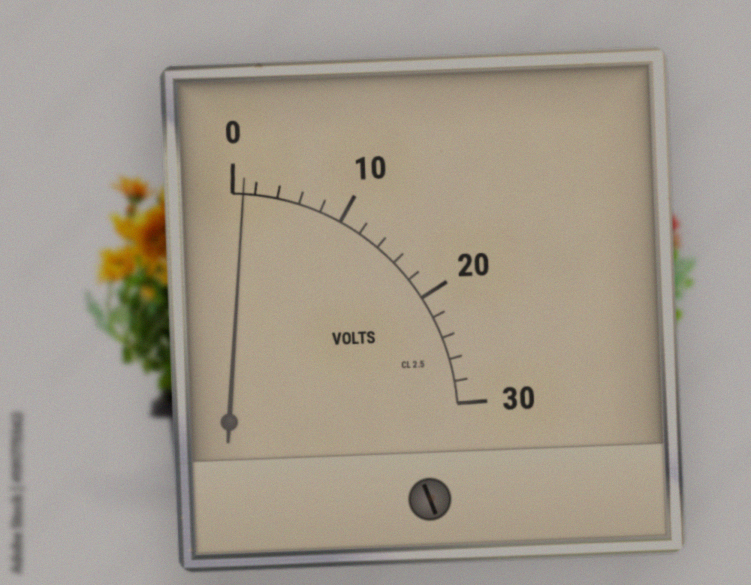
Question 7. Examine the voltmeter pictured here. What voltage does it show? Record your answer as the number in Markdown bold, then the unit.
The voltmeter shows **1** V
